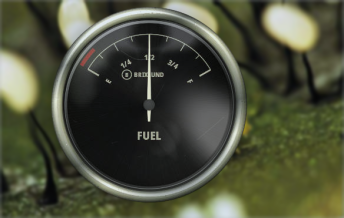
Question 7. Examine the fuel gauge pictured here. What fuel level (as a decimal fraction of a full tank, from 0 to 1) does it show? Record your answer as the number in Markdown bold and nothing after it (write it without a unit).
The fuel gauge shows **0.5**
